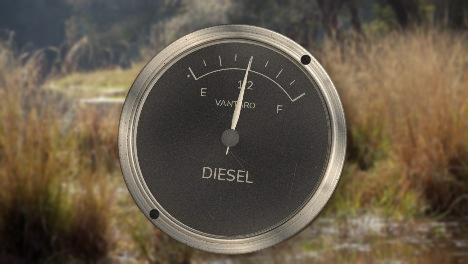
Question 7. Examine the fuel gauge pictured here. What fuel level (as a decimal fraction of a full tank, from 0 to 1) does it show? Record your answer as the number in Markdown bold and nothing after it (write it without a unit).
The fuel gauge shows **0.5**
